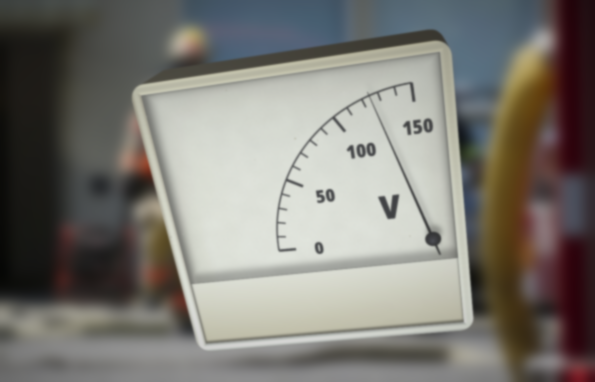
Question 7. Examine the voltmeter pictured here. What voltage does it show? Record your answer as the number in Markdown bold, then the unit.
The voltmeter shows **125** V
